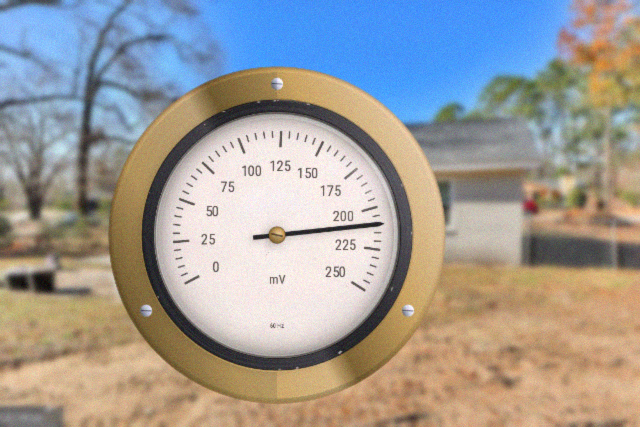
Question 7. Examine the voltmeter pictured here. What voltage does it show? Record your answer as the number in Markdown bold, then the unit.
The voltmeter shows **210** mV
